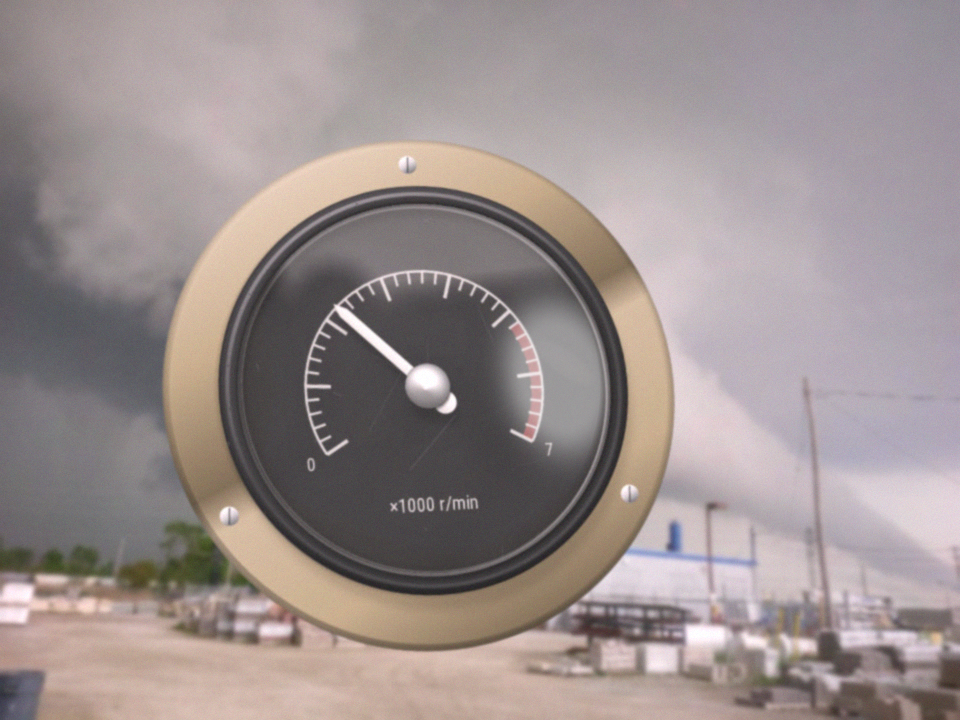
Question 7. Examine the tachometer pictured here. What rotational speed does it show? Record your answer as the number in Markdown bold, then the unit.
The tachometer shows **2200** rpm
